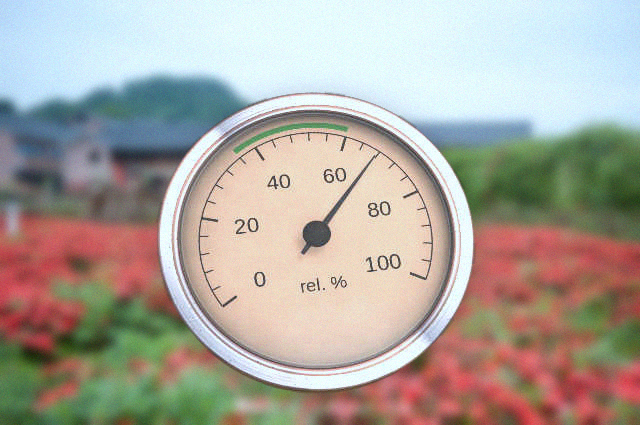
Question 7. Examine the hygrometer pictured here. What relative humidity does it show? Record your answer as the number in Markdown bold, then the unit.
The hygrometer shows **68** %
